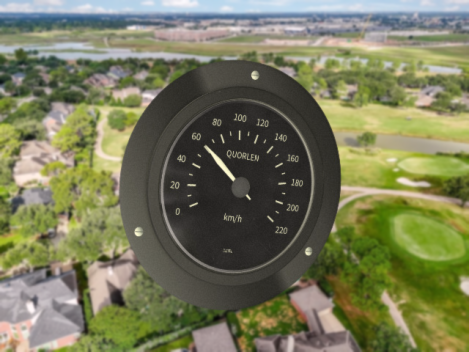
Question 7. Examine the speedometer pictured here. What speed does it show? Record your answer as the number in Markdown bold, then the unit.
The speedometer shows **60** km/h
